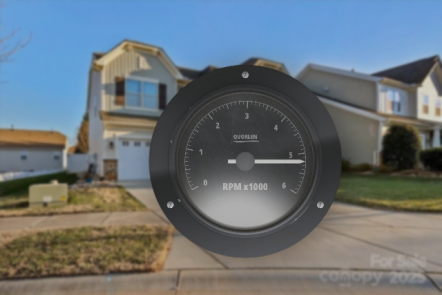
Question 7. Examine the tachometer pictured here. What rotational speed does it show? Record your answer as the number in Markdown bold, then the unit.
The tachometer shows **5200** rpm
